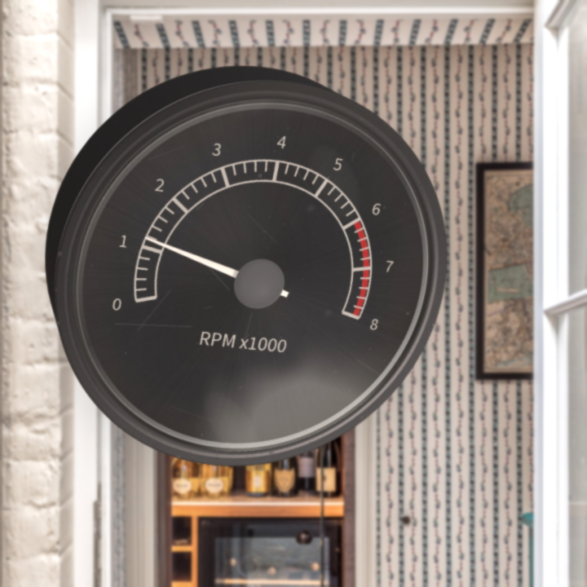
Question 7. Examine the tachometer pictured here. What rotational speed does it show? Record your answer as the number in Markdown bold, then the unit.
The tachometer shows **1200** rpm
